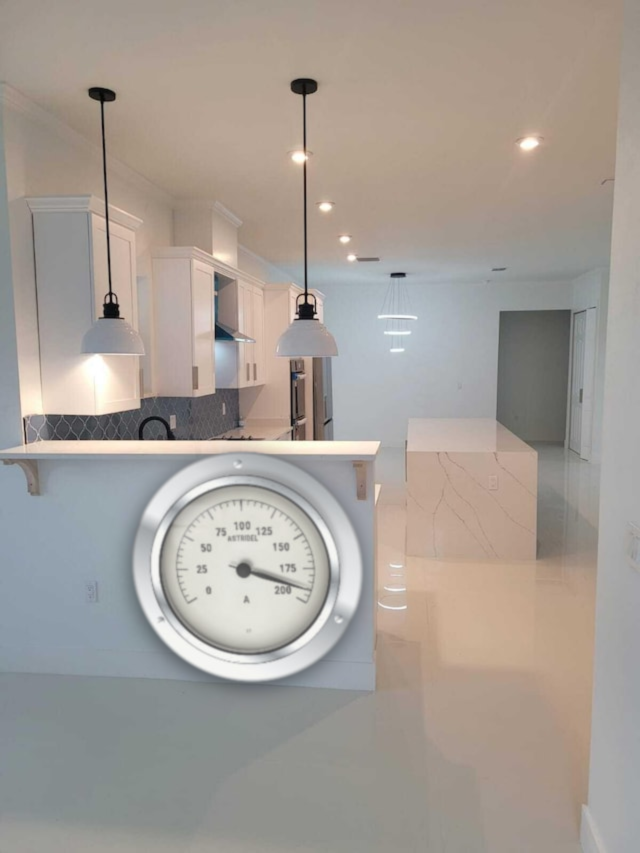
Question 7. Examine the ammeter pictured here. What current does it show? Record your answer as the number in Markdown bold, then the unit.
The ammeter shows **190** A
